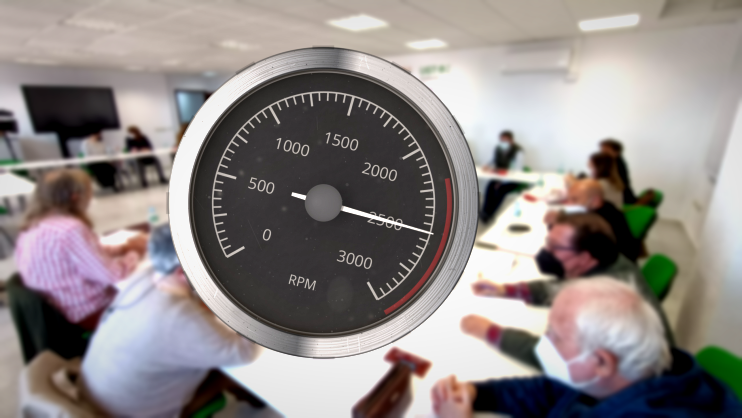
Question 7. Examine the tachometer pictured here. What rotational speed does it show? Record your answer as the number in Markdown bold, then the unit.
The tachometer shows **2500** rpm
